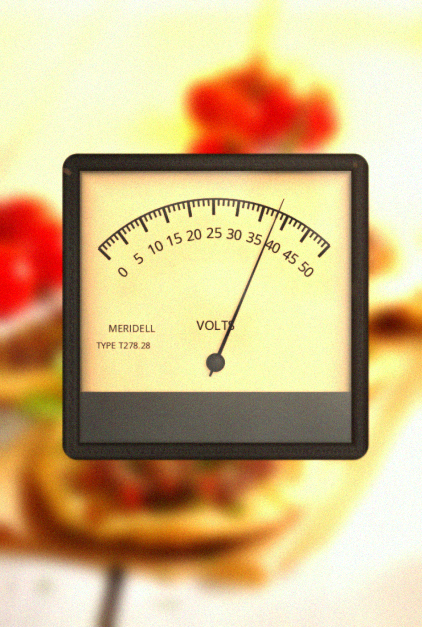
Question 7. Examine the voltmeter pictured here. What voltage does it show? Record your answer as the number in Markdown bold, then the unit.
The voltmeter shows **38** V
